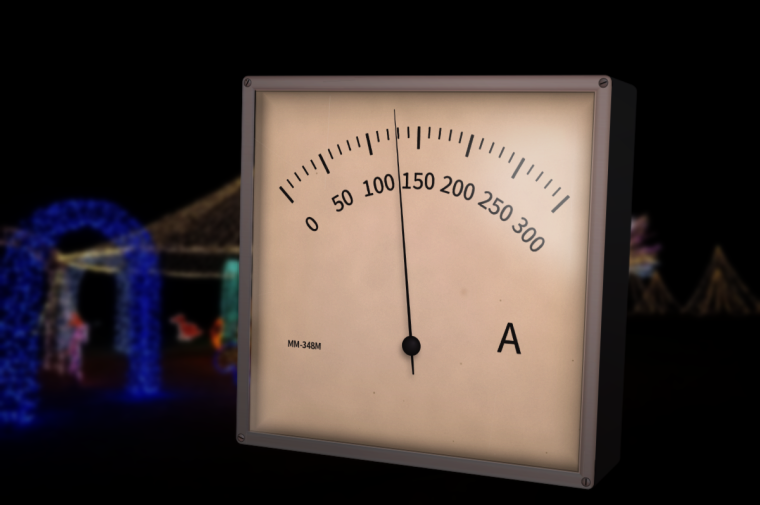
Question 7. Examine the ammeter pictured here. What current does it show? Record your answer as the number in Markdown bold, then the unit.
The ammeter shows **130** A
